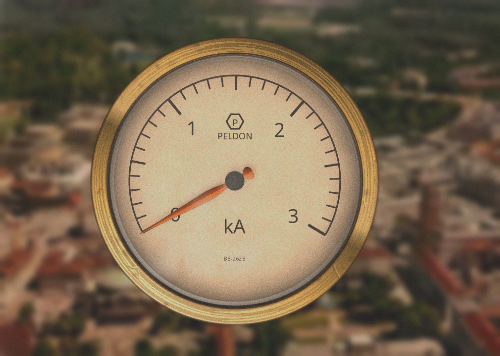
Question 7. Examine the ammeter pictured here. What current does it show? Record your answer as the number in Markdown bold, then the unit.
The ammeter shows **0** kA
